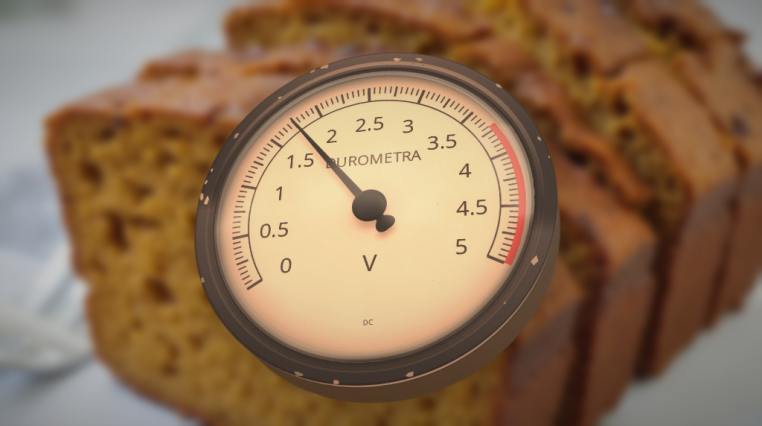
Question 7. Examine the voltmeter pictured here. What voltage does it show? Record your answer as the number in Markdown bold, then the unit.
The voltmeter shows **1.75** V
